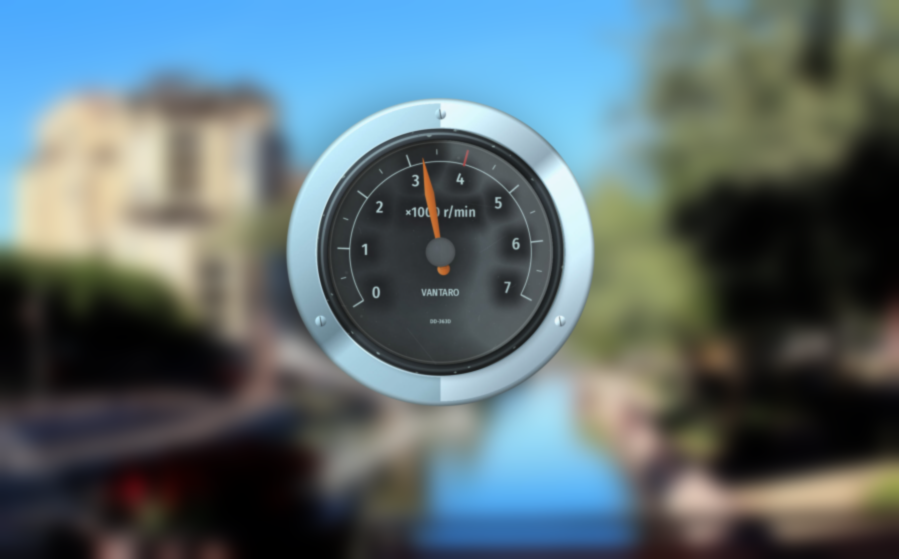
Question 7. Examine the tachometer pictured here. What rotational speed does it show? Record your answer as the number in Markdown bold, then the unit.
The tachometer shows **3250** rpm
